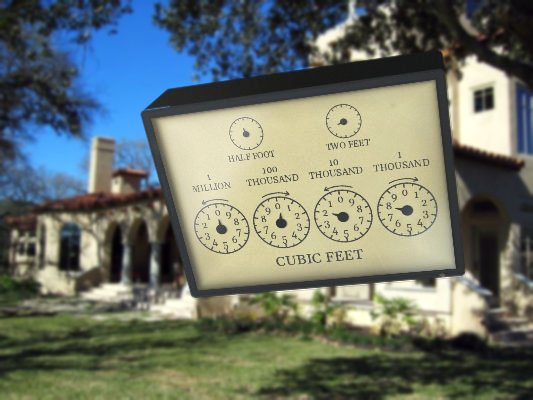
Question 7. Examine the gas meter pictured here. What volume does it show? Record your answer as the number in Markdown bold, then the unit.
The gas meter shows **1800** ft³
